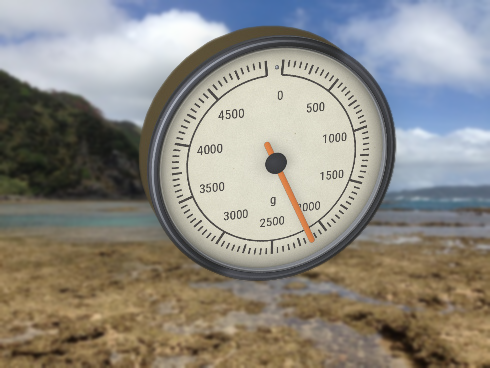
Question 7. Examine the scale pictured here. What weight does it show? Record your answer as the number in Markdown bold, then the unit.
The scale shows **2150** g
